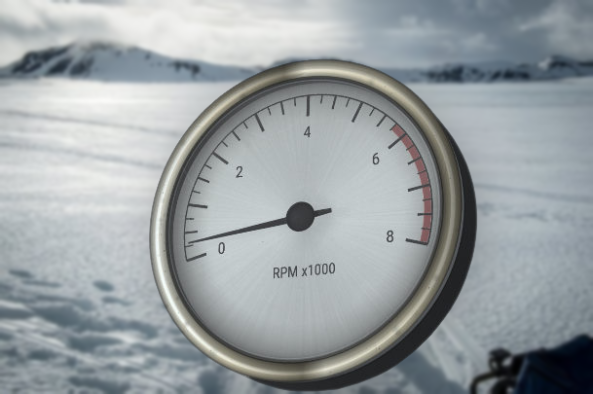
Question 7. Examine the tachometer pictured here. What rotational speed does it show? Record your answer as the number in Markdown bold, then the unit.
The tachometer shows **250** rpm
